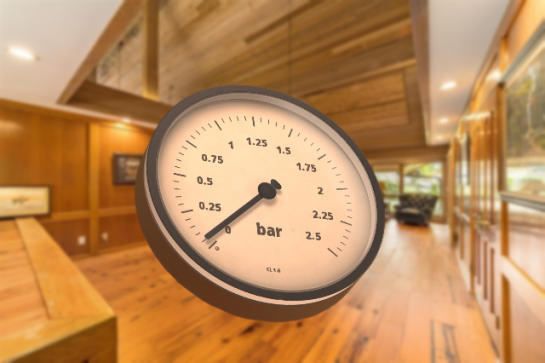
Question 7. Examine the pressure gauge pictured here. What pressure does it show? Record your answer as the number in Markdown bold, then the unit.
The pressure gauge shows **0.05** bar
